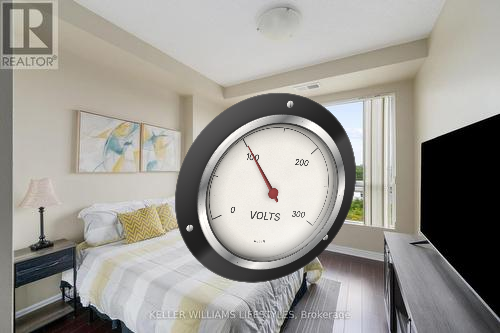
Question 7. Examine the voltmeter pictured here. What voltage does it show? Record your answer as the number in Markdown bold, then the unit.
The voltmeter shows **100** V
